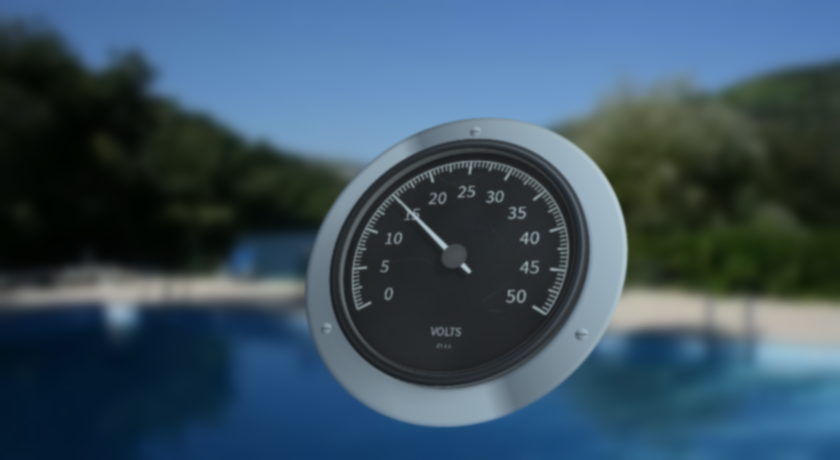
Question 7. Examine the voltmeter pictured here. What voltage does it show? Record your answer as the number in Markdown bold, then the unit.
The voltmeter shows **15** V
